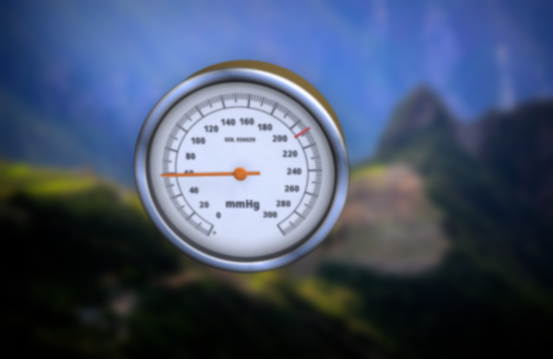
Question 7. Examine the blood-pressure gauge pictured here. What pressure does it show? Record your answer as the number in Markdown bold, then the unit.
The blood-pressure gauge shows **60** mmHg
